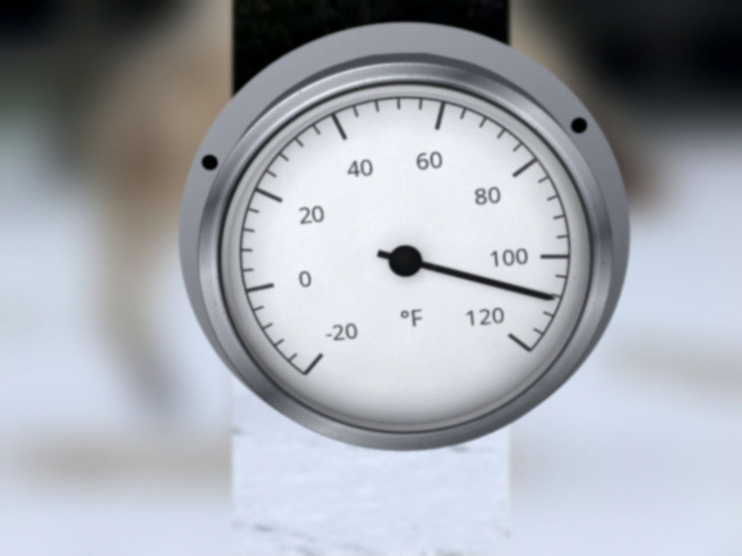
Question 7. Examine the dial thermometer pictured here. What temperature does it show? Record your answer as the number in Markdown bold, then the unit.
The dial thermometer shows **108** °F
